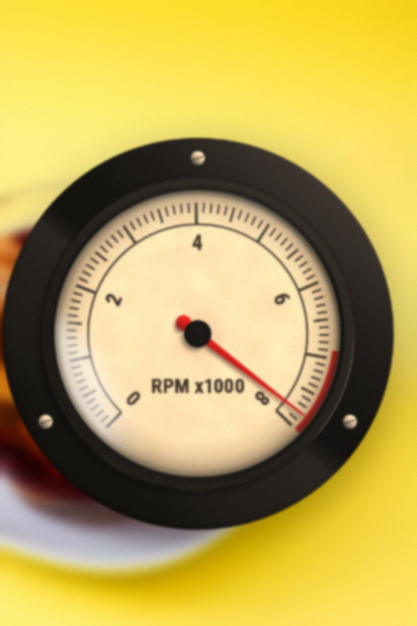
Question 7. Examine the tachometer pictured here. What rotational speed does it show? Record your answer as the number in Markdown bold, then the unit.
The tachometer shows **7800** rpm
